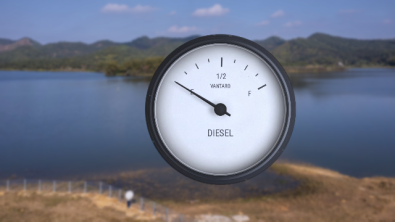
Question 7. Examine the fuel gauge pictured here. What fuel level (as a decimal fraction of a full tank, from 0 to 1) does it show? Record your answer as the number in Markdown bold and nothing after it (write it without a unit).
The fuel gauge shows **0**
